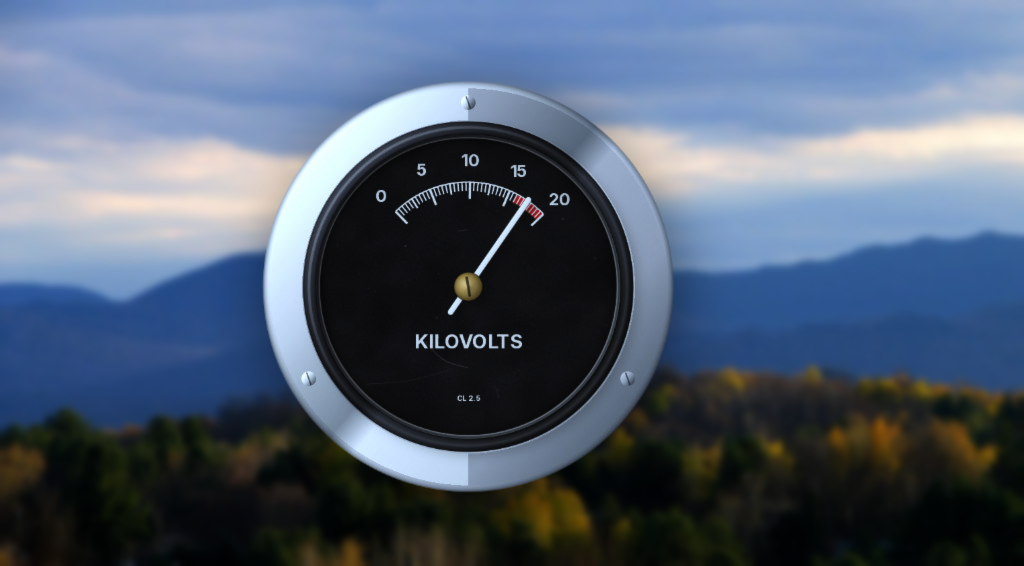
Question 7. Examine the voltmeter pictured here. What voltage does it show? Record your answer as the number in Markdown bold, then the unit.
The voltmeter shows **17.5** kV
